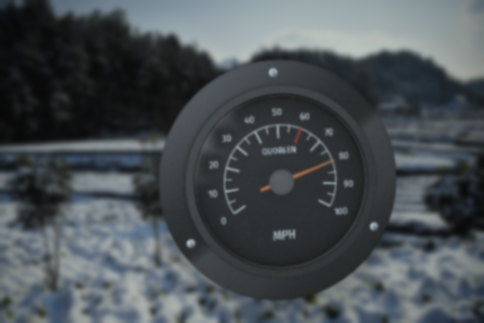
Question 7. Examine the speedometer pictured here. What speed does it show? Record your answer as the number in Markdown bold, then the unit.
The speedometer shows **80** mph
